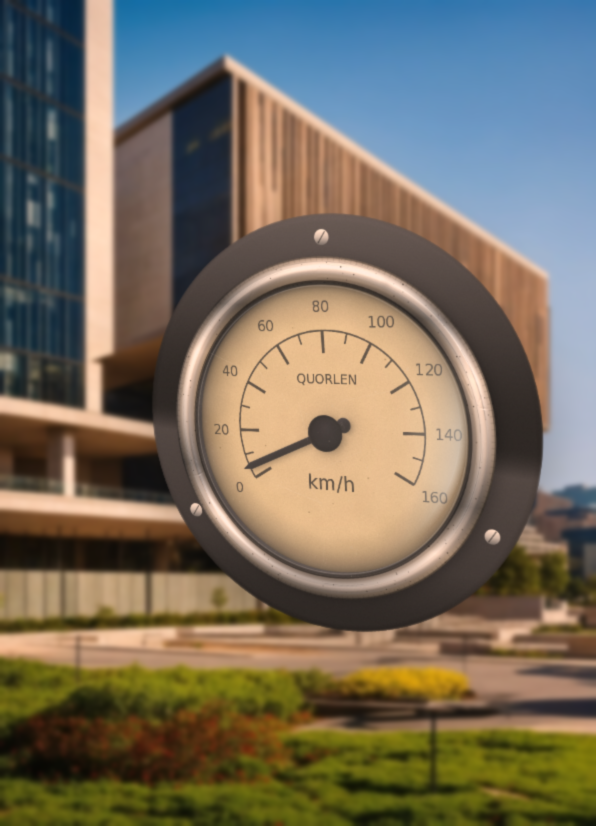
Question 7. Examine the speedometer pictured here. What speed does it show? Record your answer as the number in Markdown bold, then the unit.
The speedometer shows **5** km/h
